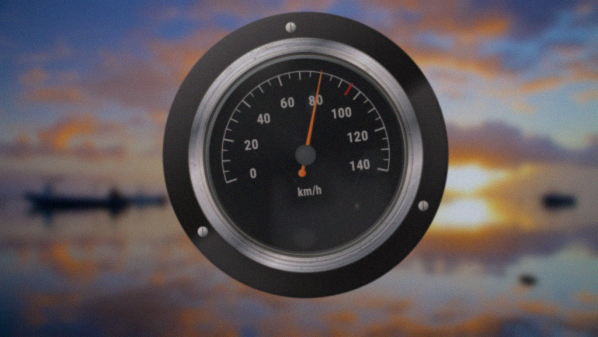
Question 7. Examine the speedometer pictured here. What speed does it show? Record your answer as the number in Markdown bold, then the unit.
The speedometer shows **80** km/h
